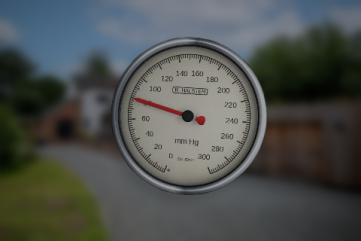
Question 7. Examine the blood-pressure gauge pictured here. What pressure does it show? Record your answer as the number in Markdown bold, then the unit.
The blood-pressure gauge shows **80** mmHg
